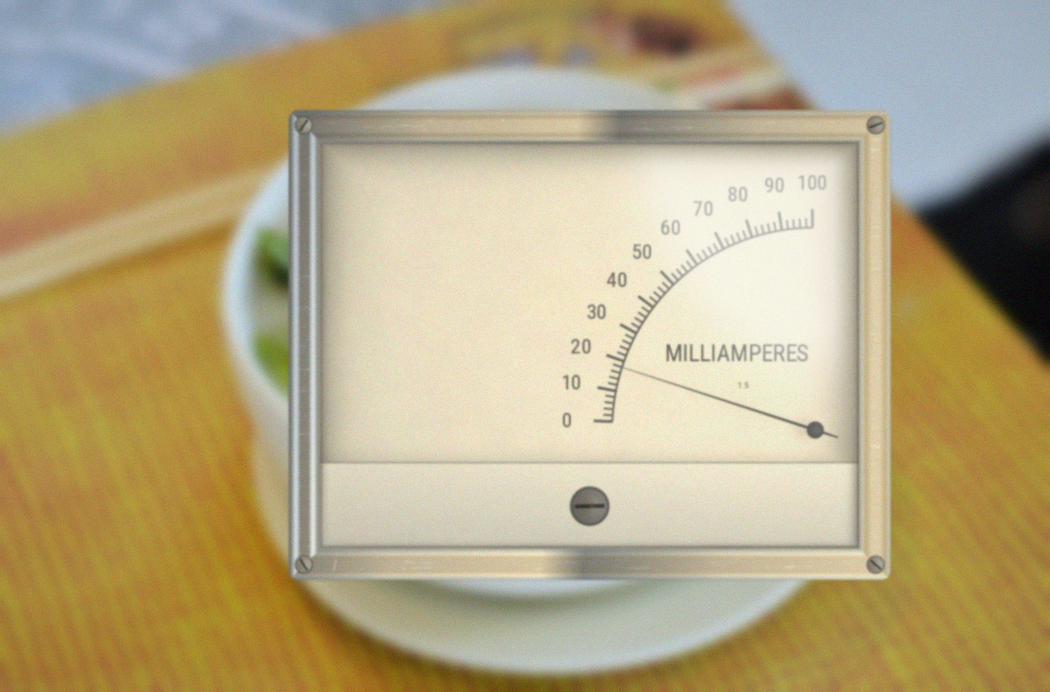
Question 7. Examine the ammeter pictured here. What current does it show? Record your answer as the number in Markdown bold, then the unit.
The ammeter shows **18** mA
